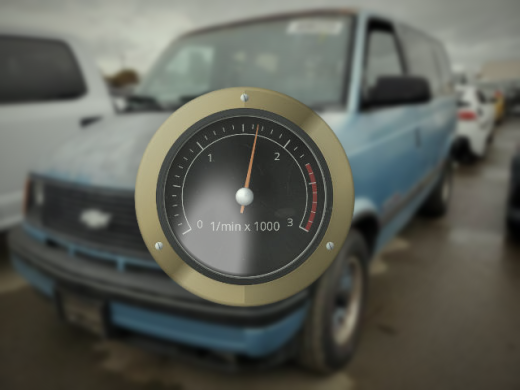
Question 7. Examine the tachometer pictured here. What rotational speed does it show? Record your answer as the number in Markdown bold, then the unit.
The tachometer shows **1650** rpm
